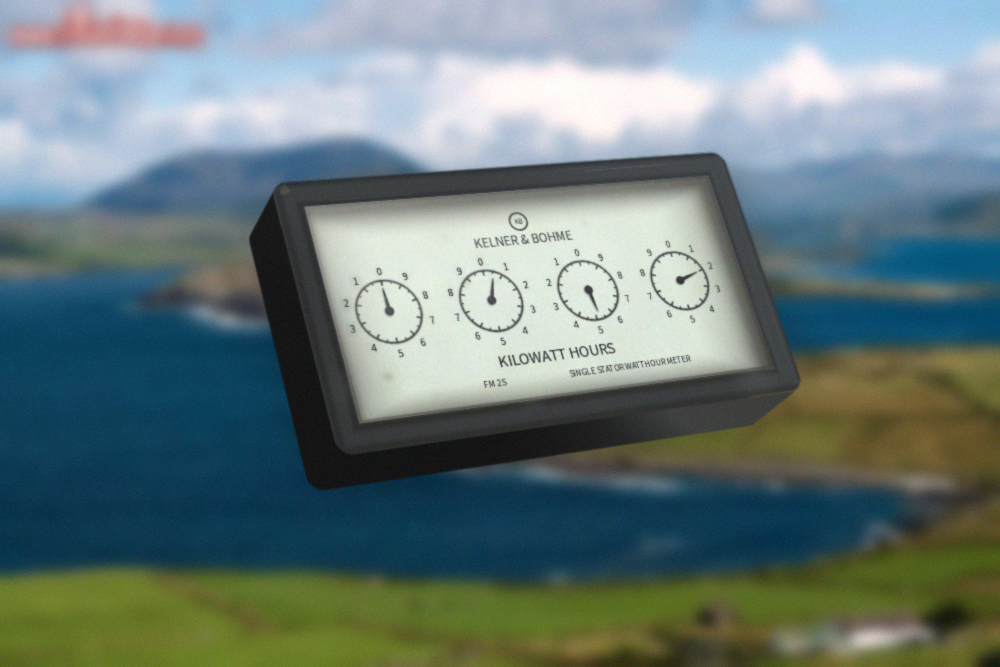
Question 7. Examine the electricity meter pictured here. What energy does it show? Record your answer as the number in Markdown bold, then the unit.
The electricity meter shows **52** kWh
